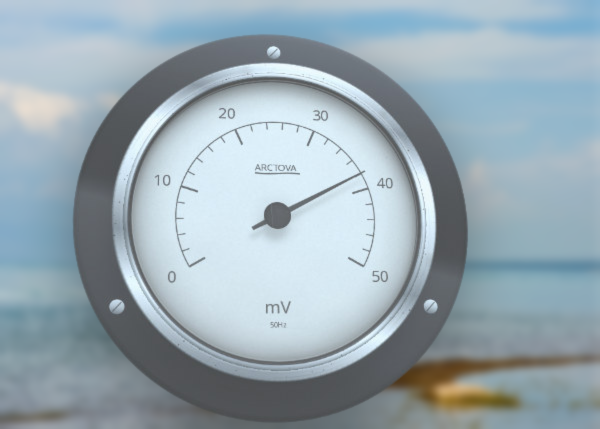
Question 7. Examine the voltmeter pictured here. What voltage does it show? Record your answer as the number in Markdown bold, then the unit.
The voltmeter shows **38** mV
